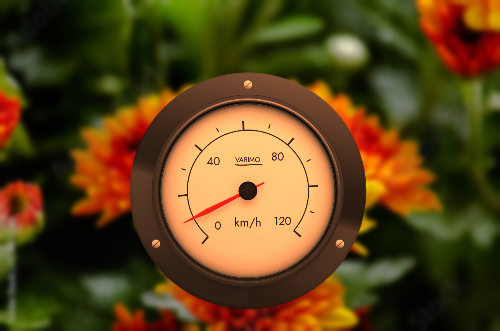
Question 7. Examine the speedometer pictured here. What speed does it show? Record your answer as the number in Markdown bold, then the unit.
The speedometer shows **10** km/h
